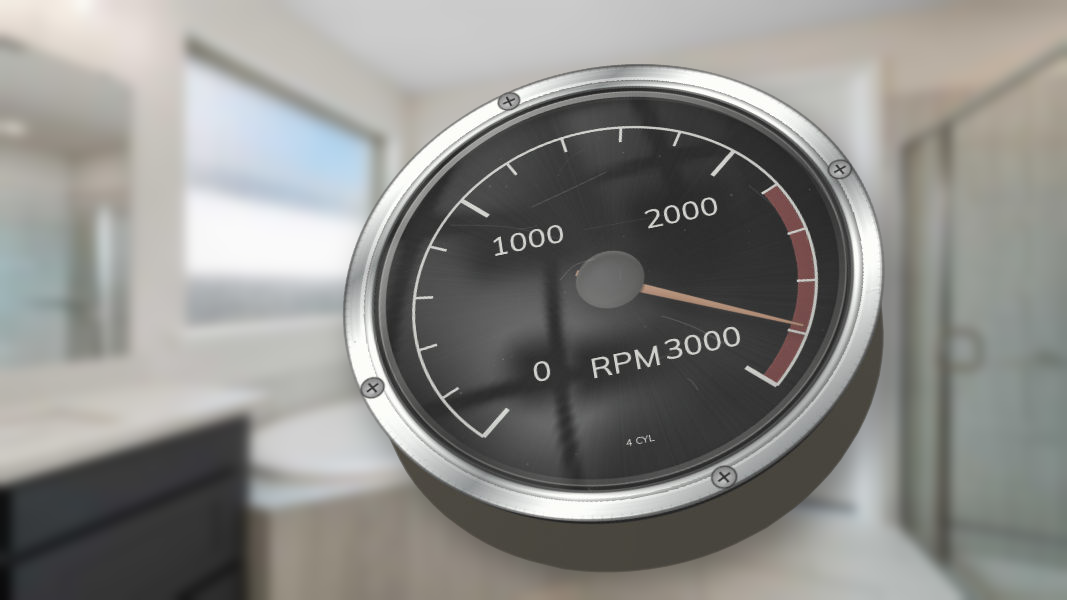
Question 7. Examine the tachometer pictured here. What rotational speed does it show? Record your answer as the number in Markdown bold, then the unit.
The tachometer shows **2800** rpm
